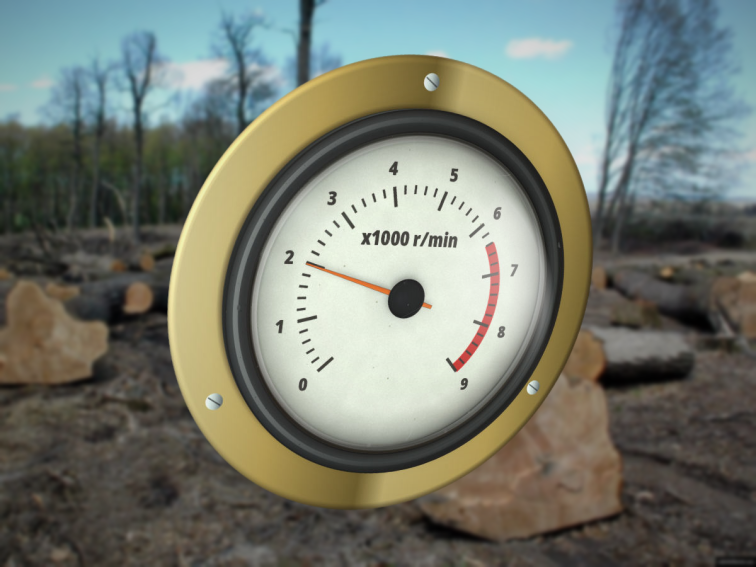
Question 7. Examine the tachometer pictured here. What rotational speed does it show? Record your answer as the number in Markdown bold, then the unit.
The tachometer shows **2000** rpm
